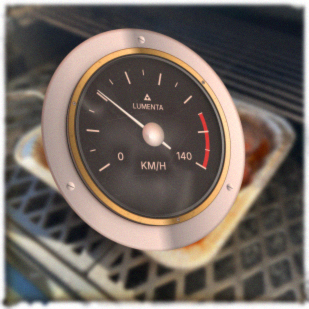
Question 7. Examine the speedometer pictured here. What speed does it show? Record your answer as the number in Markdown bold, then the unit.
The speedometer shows **40** km/h
